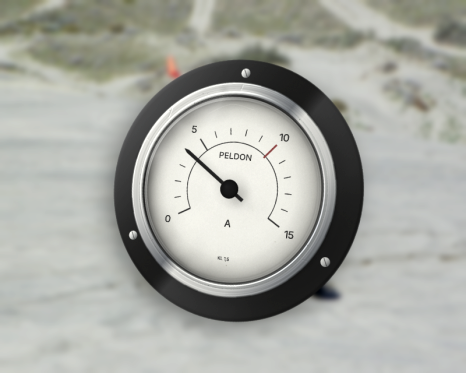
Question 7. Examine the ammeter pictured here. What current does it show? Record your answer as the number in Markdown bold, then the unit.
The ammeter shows **4** A
